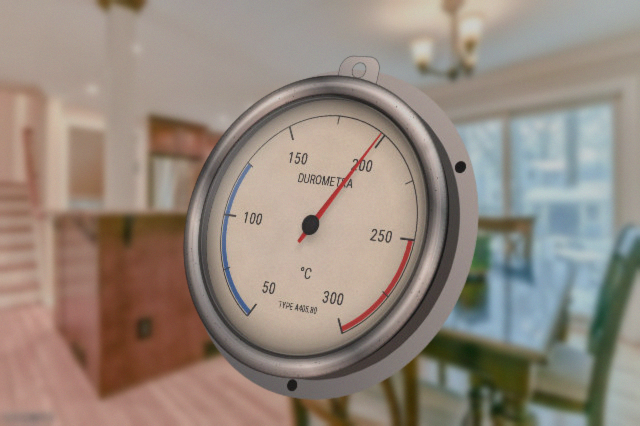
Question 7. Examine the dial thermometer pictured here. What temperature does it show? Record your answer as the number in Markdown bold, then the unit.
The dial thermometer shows **200** °C
